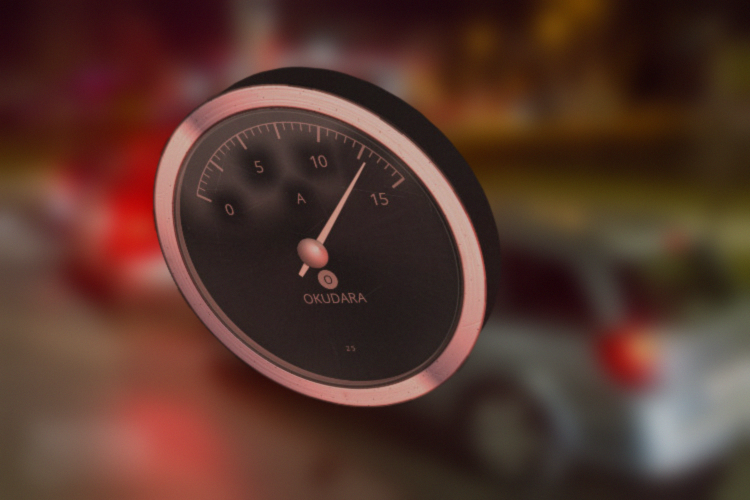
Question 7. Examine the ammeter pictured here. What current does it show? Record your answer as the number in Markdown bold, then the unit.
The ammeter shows **13** A
